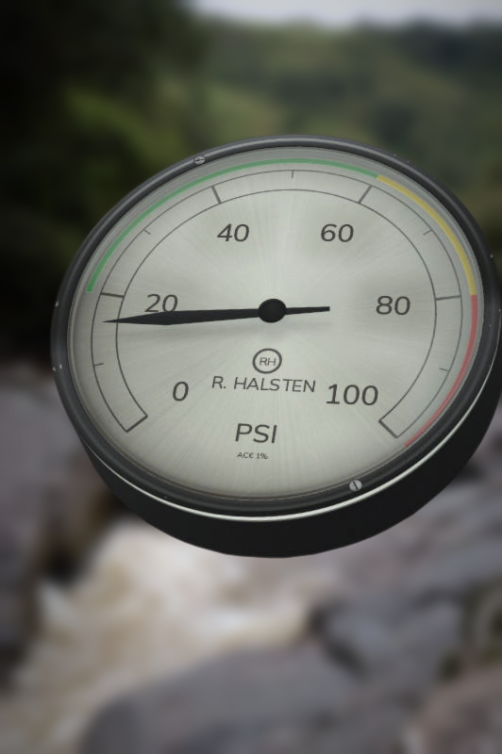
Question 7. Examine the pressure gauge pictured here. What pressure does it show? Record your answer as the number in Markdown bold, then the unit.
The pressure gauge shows **15** psi
